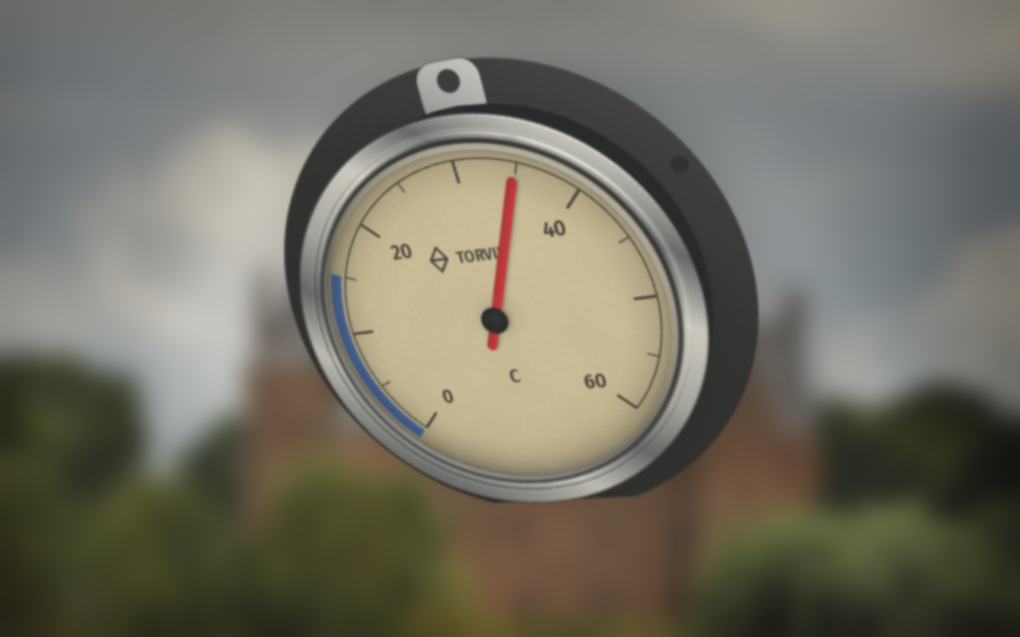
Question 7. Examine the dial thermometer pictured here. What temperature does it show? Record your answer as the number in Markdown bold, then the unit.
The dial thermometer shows **35** °C
